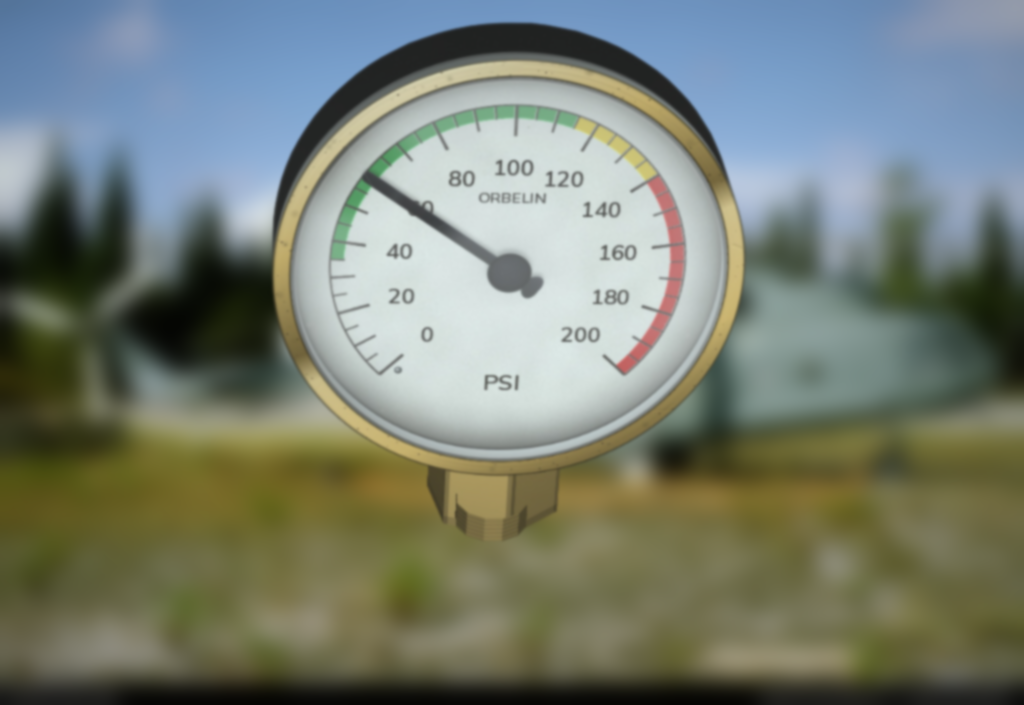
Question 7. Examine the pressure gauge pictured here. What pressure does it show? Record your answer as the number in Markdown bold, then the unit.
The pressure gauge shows **60** psi
